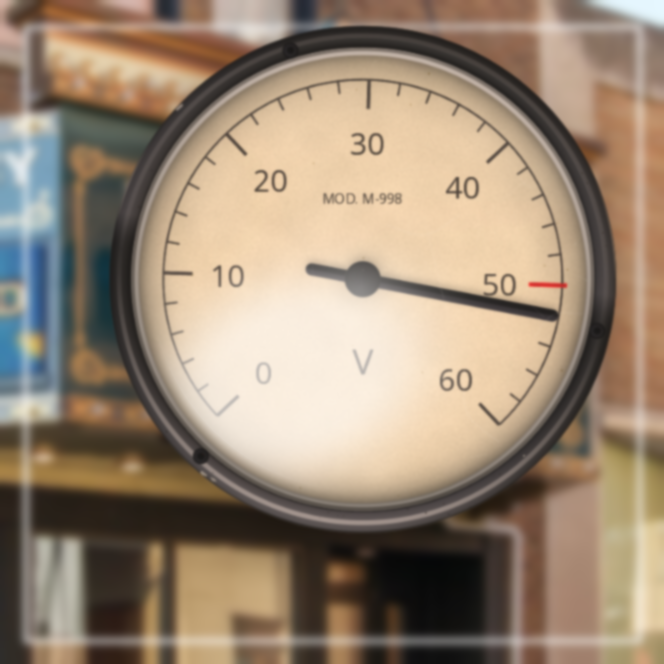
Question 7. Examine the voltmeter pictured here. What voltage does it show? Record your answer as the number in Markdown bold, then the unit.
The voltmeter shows **52** V
